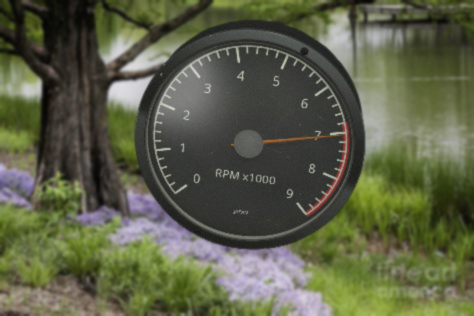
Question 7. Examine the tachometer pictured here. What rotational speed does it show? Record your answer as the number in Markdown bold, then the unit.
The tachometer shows **7000** rpm
